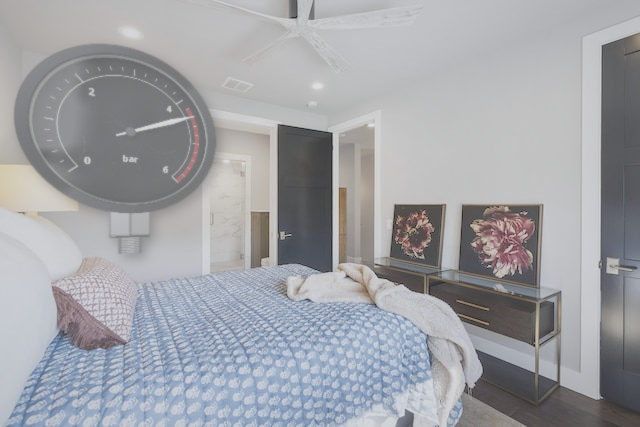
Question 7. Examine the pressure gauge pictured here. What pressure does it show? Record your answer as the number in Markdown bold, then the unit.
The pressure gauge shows **4.4** bar
